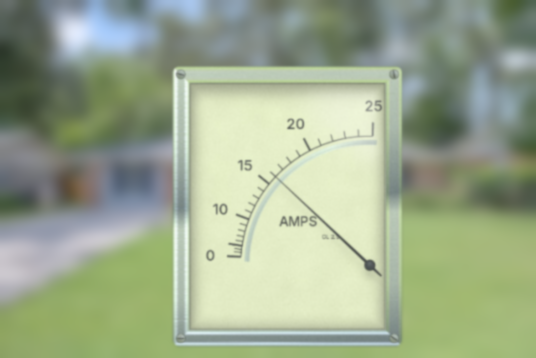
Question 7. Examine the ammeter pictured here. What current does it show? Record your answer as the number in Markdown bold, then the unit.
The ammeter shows **16** A
